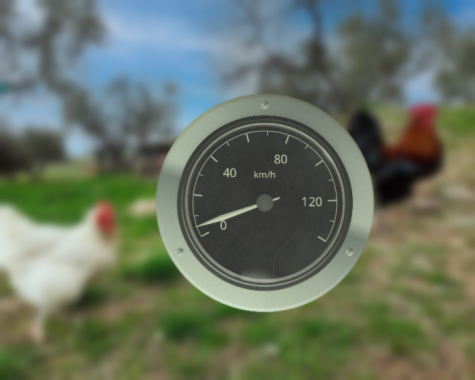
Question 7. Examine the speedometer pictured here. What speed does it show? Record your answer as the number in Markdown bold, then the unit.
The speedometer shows **5** km/h
